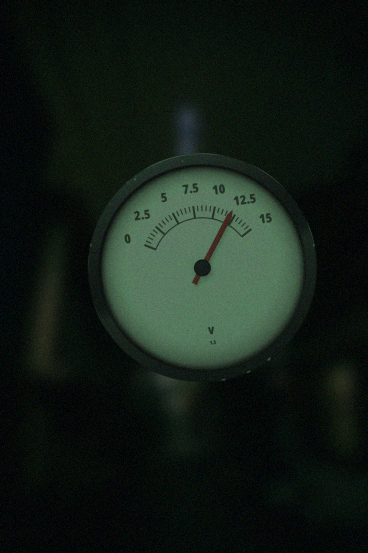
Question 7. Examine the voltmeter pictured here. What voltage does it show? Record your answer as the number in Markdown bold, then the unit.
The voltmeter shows **12** V
